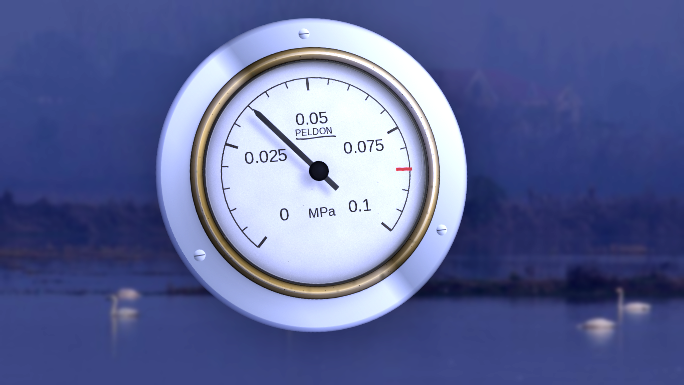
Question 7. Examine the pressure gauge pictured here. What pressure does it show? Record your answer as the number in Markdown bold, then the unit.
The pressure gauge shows **0.035** MPa
